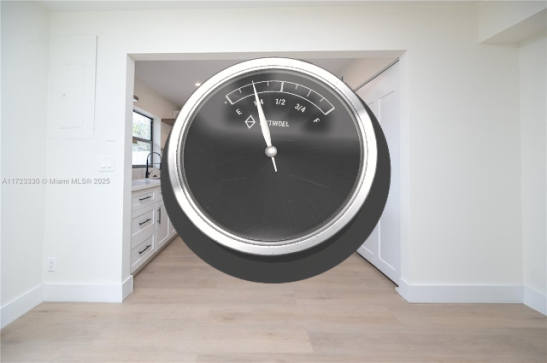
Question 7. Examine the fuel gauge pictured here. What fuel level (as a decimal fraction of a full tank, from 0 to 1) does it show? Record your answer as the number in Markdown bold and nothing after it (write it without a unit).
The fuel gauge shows **0.25**
